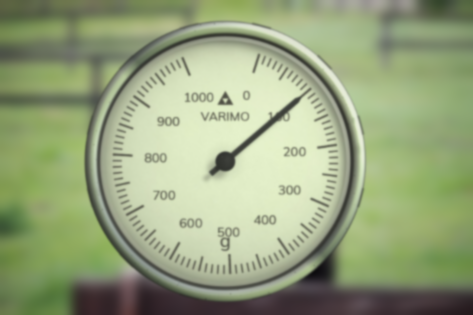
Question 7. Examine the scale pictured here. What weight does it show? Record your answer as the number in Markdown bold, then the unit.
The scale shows **100** g
